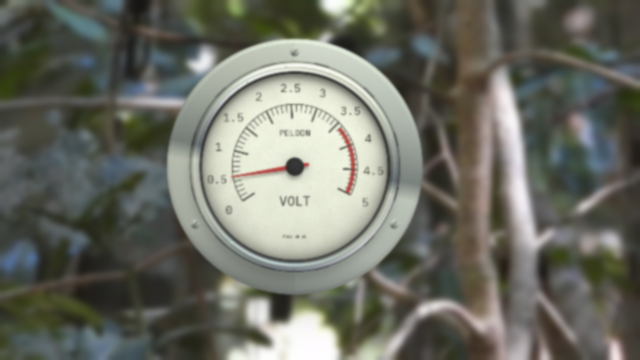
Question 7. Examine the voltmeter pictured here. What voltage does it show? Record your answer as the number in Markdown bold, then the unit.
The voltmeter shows **0.5** V
